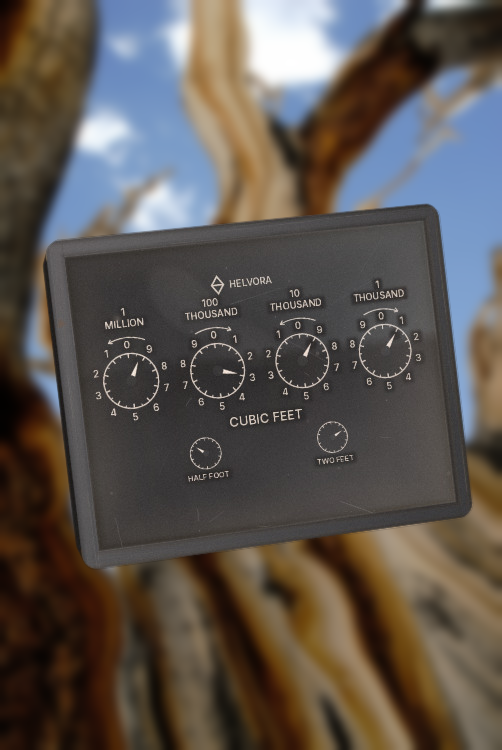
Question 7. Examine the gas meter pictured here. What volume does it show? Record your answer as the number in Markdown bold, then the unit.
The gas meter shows **929100** ft³
